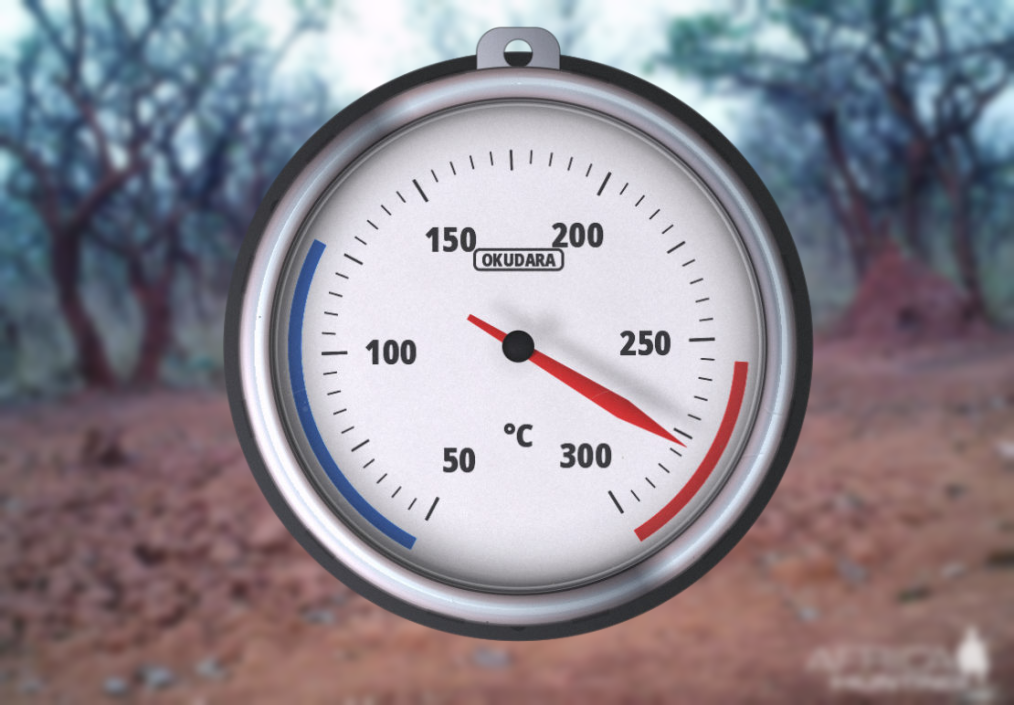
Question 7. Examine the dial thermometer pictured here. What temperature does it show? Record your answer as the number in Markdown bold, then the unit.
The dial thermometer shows **277.5** °C
